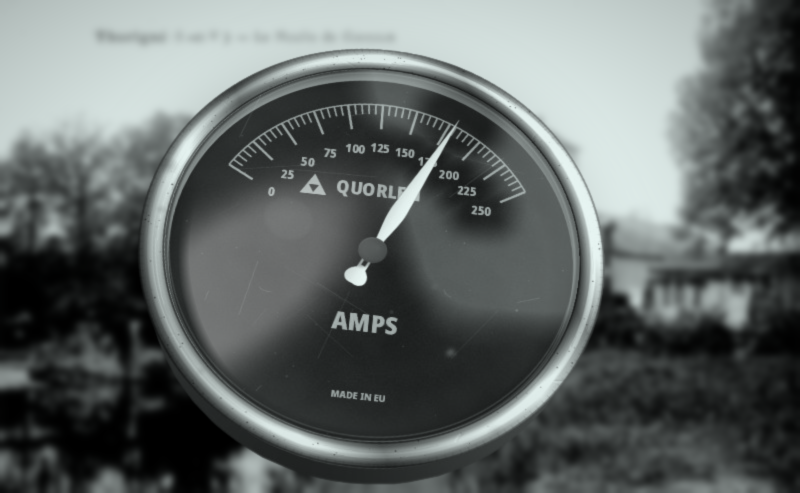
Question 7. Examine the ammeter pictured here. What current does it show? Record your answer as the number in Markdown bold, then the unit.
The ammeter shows **180** A
